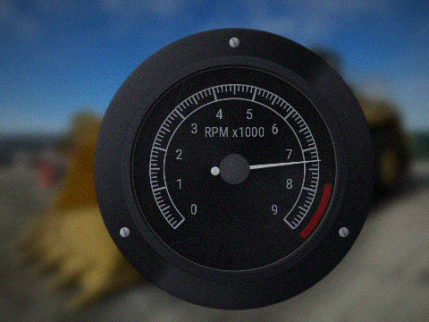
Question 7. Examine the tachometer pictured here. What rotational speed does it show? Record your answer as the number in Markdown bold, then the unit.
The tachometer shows **7300** rpm
